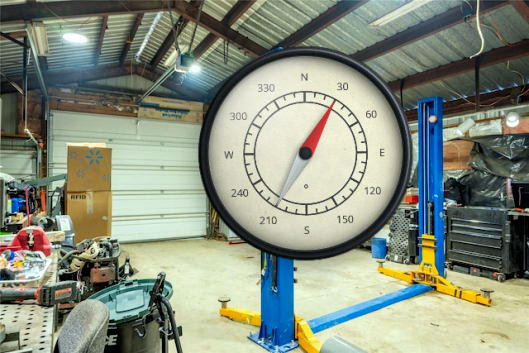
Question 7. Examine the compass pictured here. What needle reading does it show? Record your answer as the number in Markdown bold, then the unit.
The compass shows **30** °
